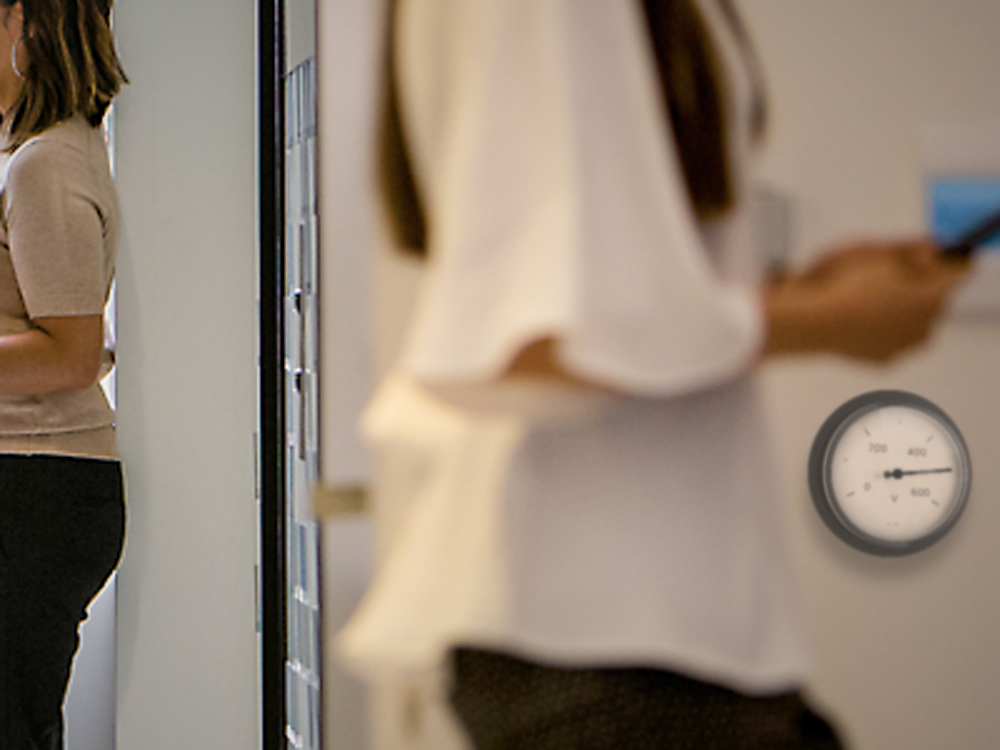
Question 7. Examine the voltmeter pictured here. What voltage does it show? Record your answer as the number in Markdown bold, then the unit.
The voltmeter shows **500** V
